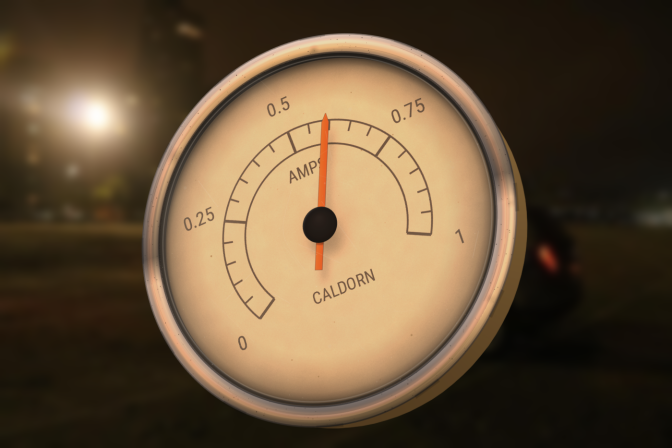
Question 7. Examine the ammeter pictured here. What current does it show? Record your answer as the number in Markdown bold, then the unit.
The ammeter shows **0.6** A
